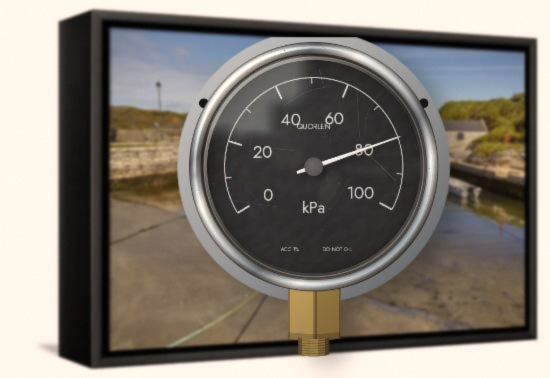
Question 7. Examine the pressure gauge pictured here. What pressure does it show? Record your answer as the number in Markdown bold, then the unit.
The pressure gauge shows **80** kPa
